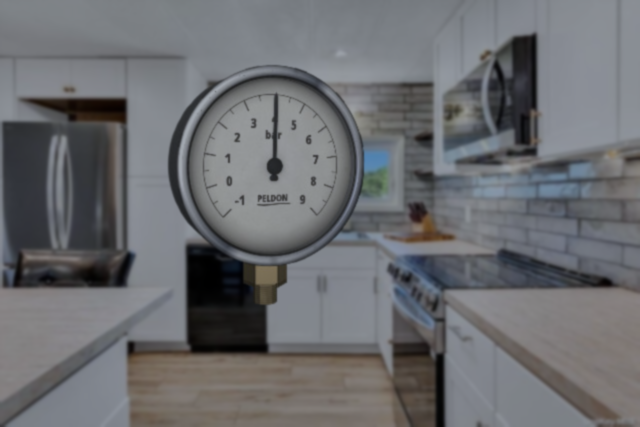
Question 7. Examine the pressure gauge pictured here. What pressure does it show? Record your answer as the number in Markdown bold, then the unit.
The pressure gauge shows **4** bar
